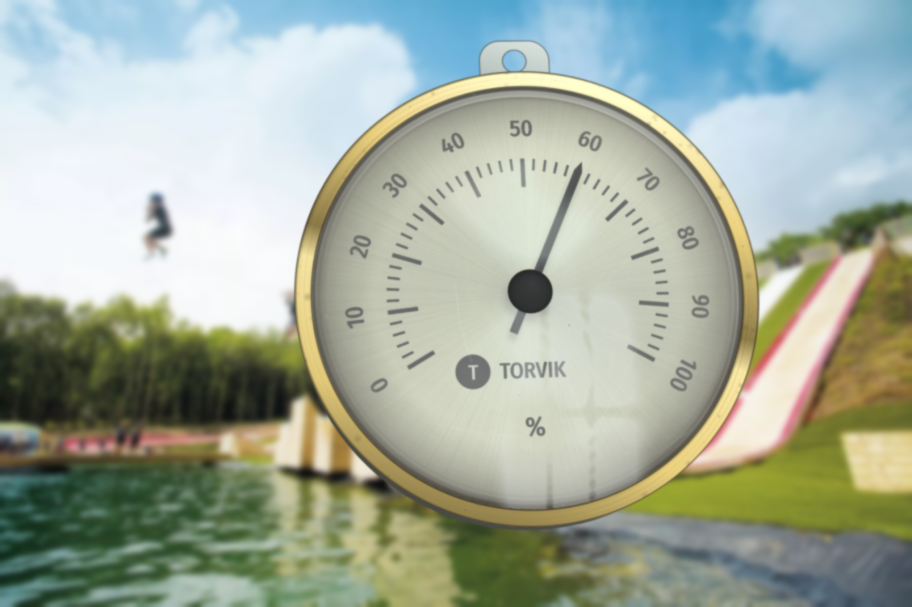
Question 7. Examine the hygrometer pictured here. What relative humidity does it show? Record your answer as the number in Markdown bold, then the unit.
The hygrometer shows **60** %
